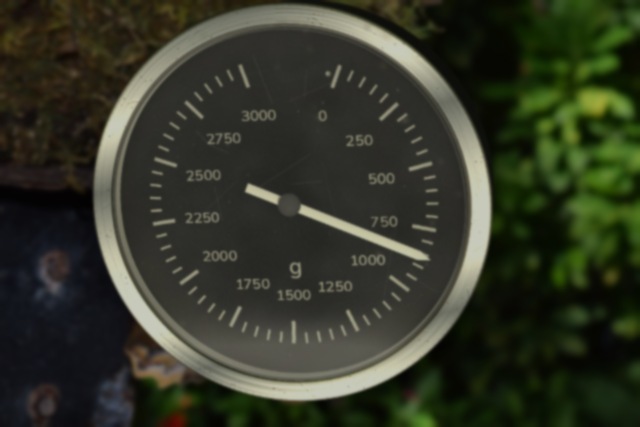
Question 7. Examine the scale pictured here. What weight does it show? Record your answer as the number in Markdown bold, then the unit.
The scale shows **850** g
